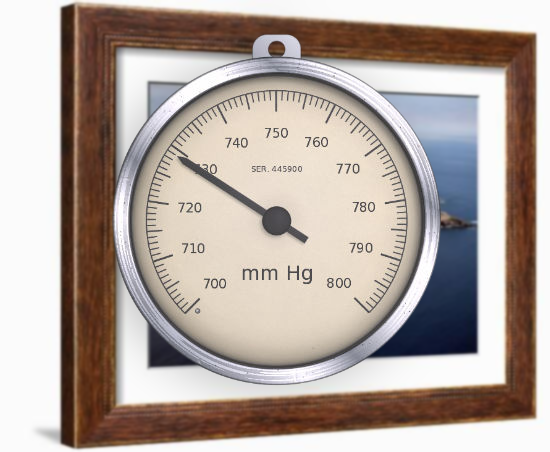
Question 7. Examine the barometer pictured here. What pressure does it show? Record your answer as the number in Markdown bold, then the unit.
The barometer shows **729** mmHg
